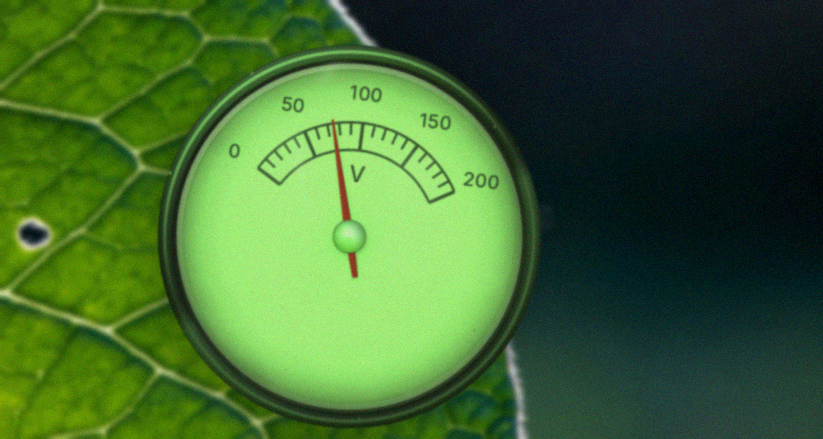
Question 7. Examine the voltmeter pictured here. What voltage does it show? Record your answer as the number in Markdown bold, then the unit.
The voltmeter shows **75** V
